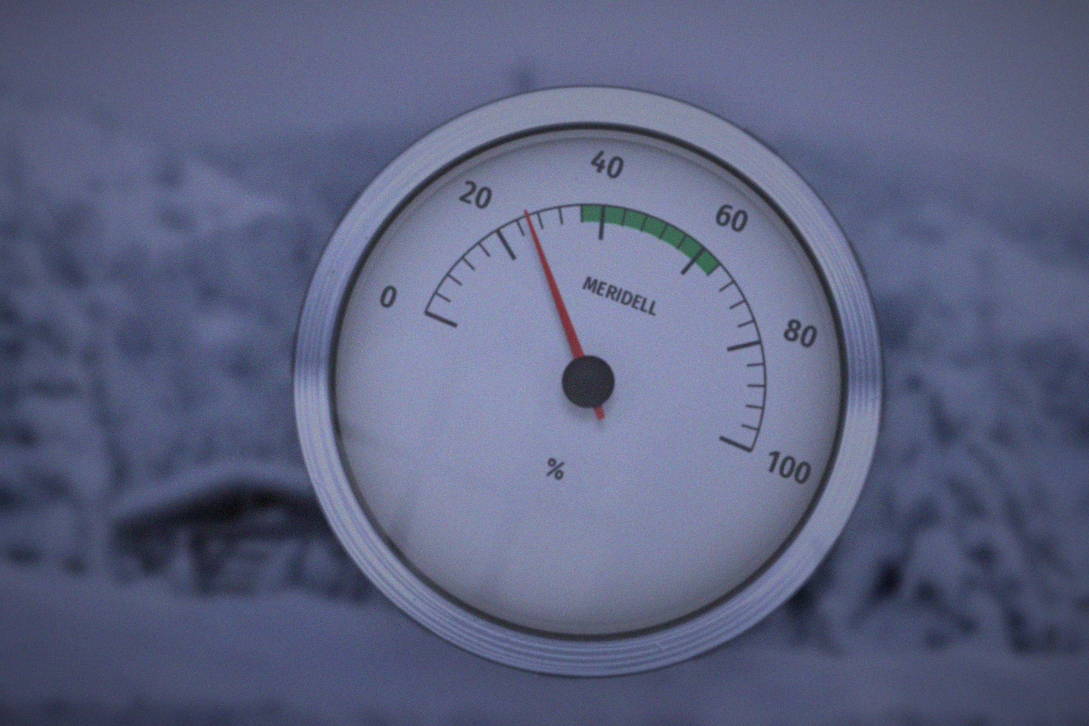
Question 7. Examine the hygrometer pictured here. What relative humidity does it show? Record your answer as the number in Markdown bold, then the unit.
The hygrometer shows **26** %
